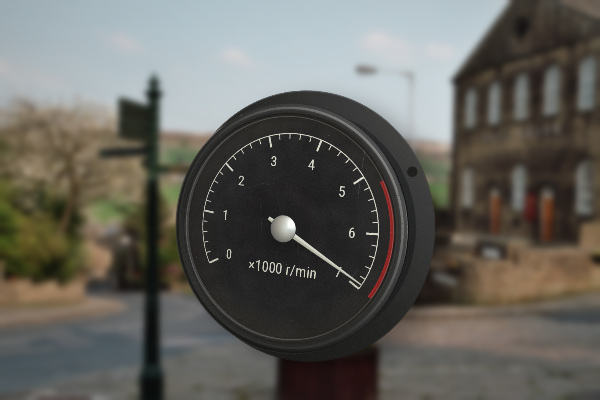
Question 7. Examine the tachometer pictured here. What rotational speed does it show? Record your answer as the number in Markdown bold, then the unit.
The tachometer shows **6900** rpm
